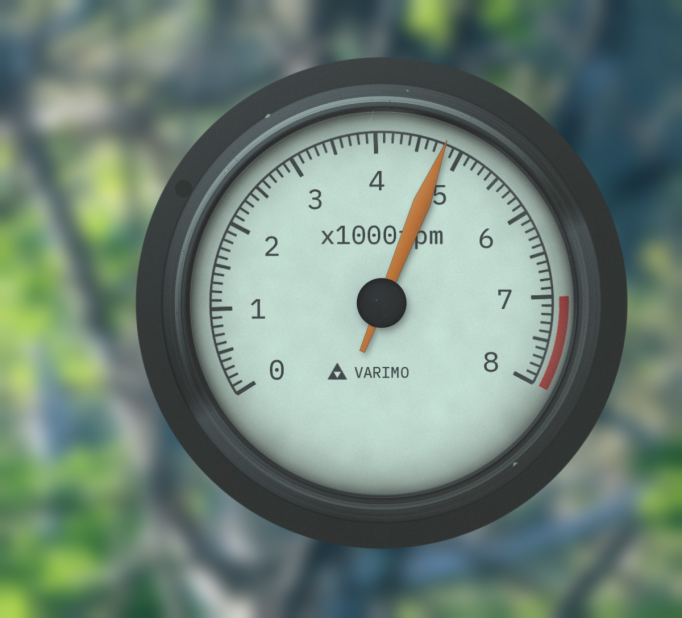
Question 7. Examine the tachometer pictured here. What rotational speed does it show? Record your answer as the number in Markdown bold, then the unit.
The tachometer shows **4800** rpm
